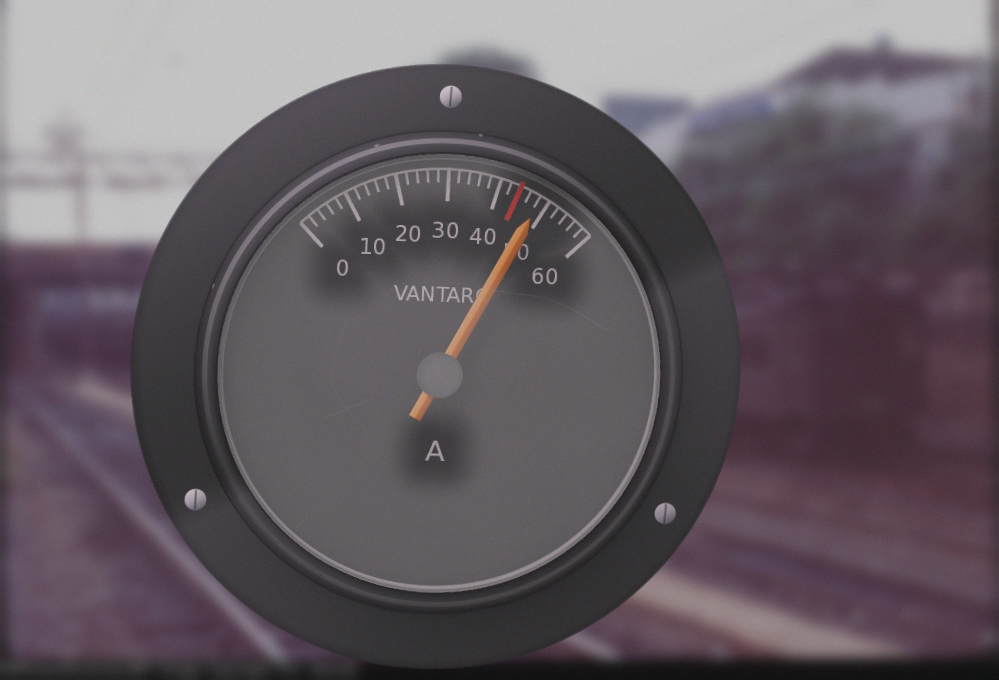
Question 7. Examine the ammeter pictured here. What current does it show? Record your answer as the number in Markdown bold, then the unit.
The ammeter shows **48** A
